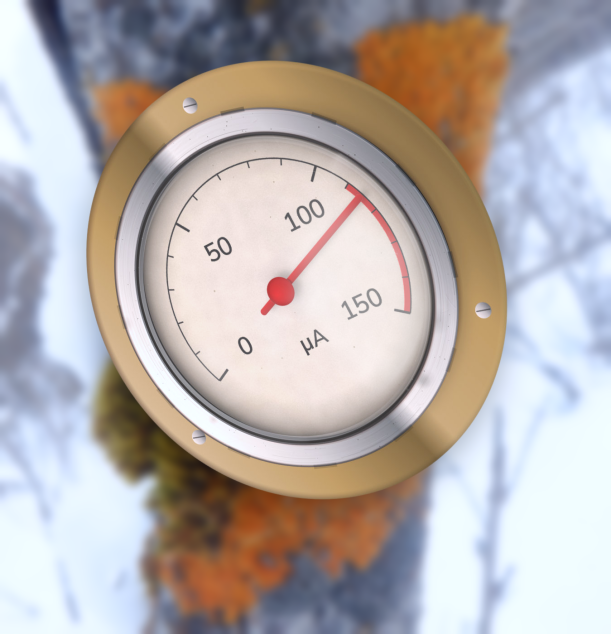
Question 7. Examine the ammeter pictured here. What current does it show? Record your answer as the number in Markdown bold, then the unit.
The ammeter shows **115** µA
